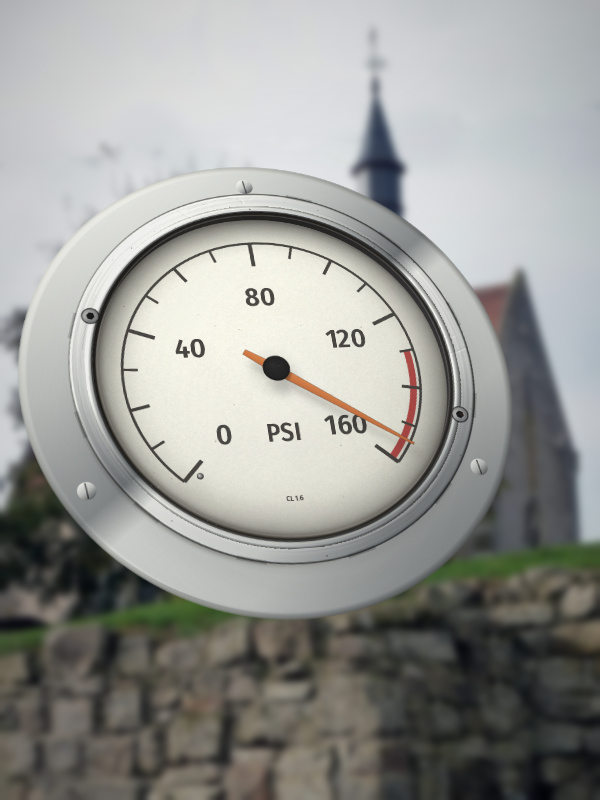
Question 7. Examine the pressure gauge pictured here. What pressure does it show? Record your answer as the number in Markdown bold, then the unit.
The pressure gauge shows **155** psi
